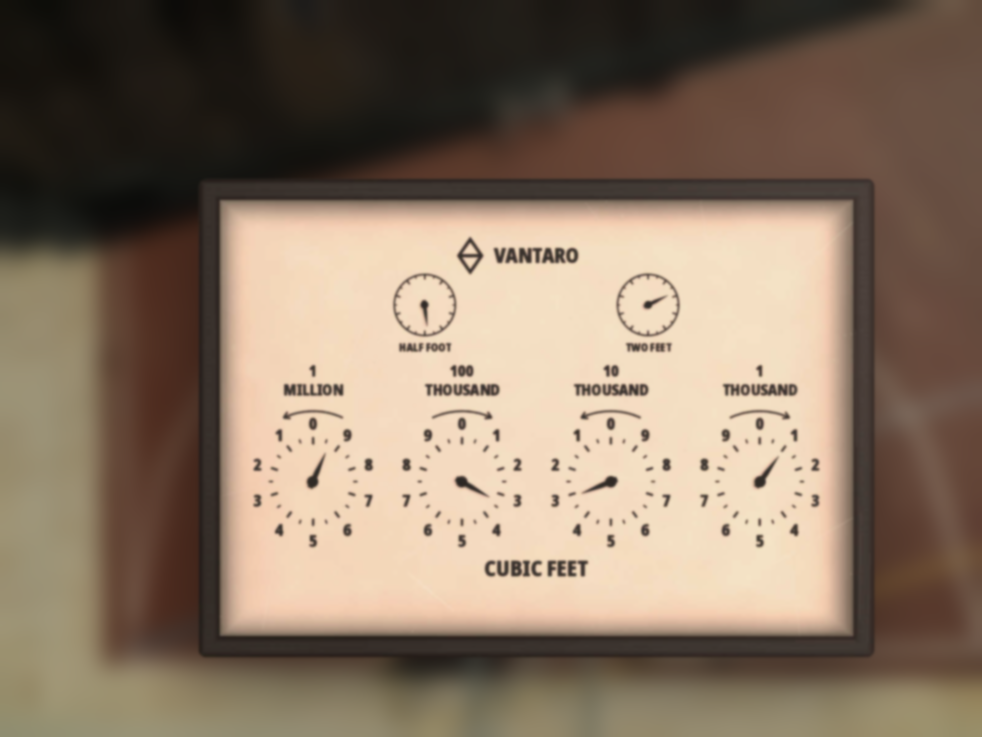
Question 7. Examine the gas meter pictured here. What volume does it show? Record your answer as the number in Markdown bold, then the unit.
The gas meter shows **933100** ft³
